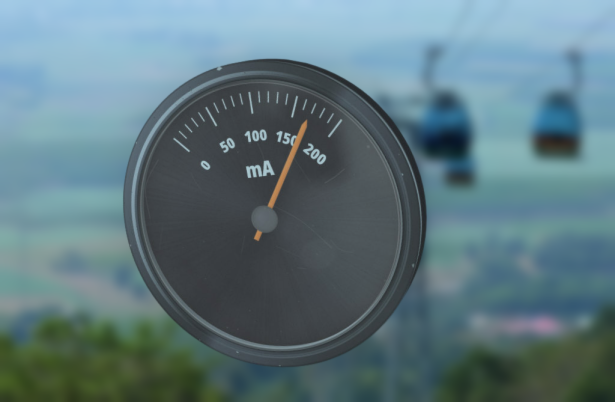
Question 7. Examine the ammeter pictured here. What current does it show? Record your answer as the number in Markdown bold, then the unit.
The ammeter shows **170** mA
